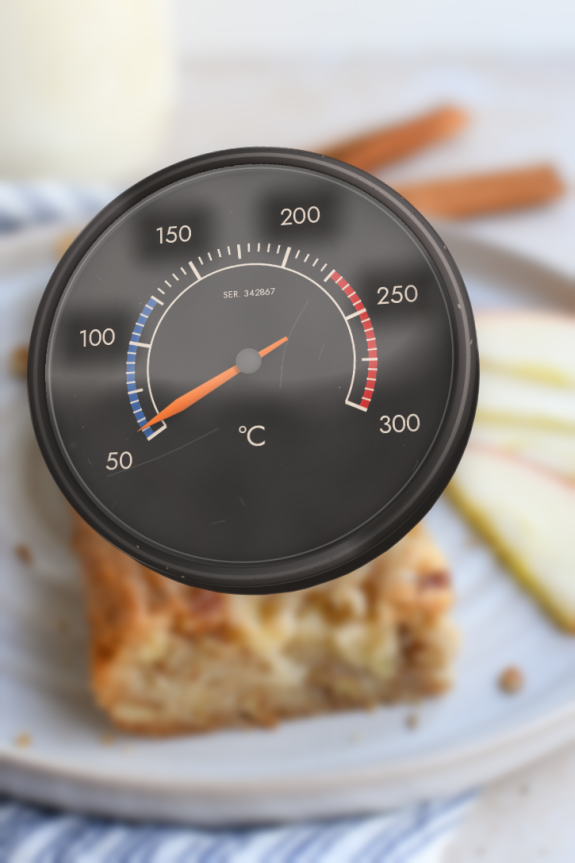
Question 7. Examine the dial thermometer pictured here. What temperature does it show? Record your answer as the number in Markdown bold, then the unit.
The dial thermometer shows **55** °C
